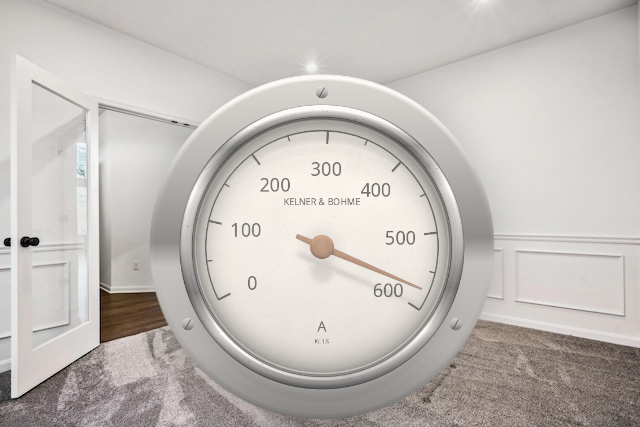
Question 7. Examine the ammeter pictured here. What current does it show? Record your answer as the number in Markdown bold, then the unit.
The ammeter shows **575** A
